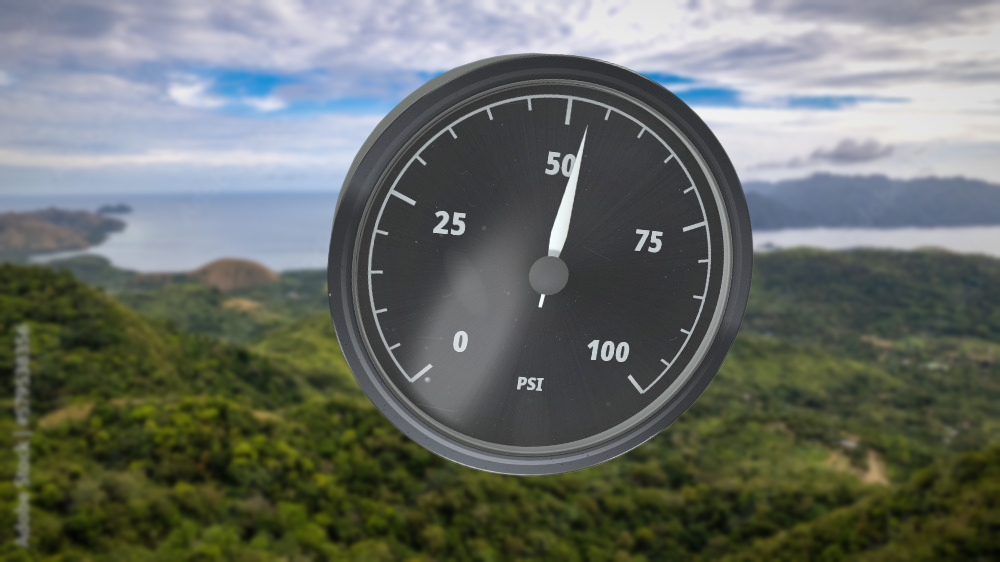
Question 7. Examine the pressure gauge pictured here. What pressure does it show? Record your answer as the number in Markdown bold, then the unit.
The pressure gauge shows **52.5** psi
